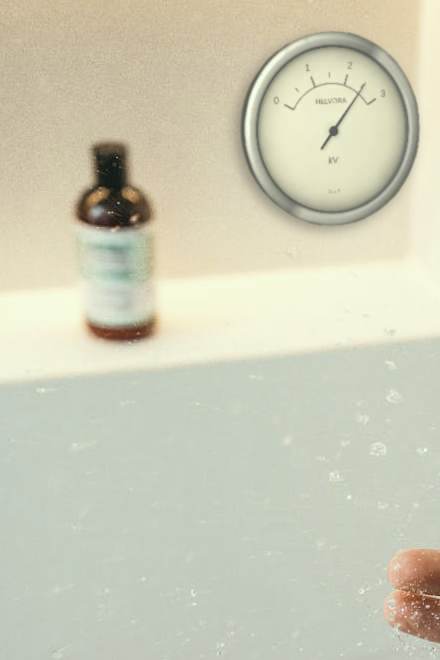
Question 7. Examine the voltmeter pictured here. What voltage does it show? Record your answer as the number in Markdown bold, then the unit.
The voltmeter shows **2.5** kV
